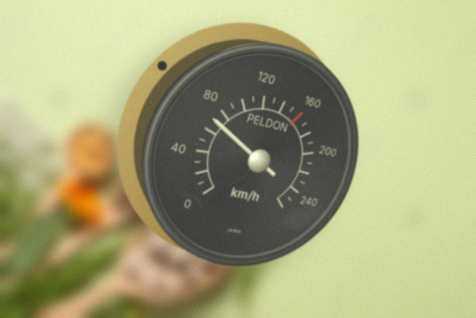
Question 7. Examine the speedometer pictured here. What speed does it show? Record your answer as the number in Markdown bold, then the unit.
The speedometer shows **70** km/h
